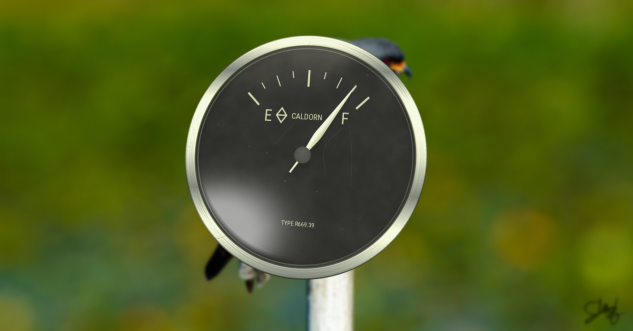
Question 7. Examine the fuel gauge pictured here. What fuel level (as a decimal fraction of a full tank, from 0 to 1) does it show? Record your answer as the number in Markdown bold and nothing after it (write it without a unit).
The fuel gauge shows **0.875**
